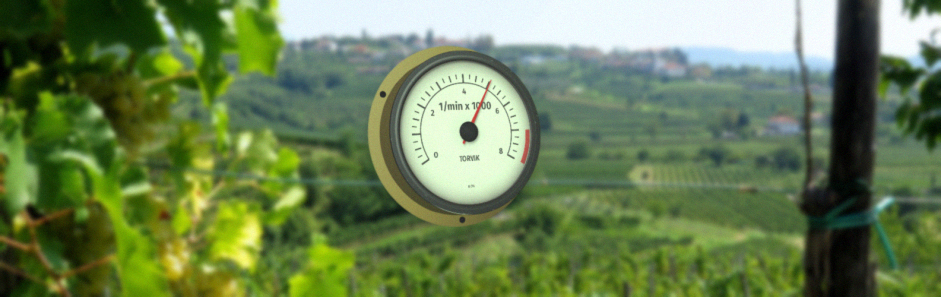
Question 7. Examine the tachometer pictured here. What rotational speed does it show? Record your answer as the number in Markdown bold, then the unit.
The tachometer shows **5000** rpm
